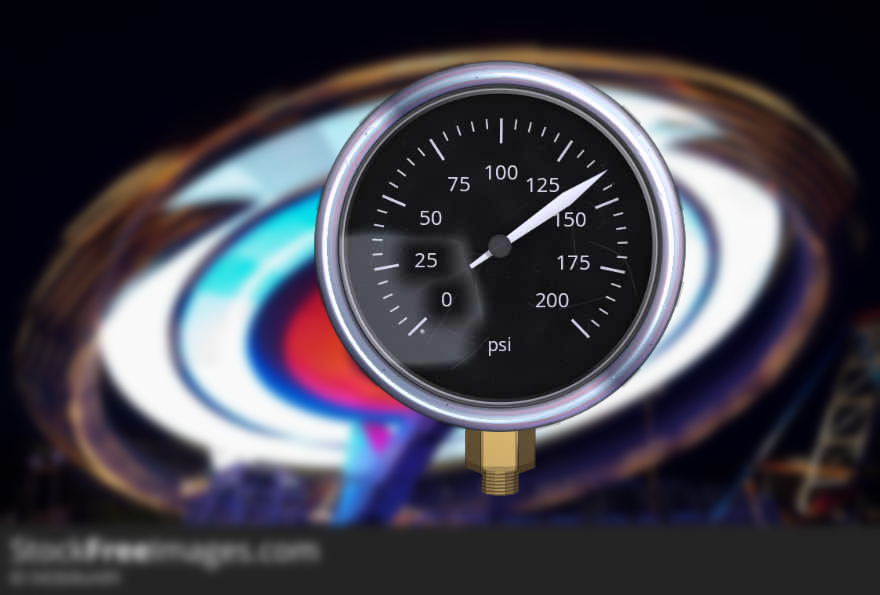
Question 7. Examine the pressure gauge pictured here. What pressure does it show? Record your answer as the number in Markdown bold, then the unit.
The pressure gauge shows **140** psi
